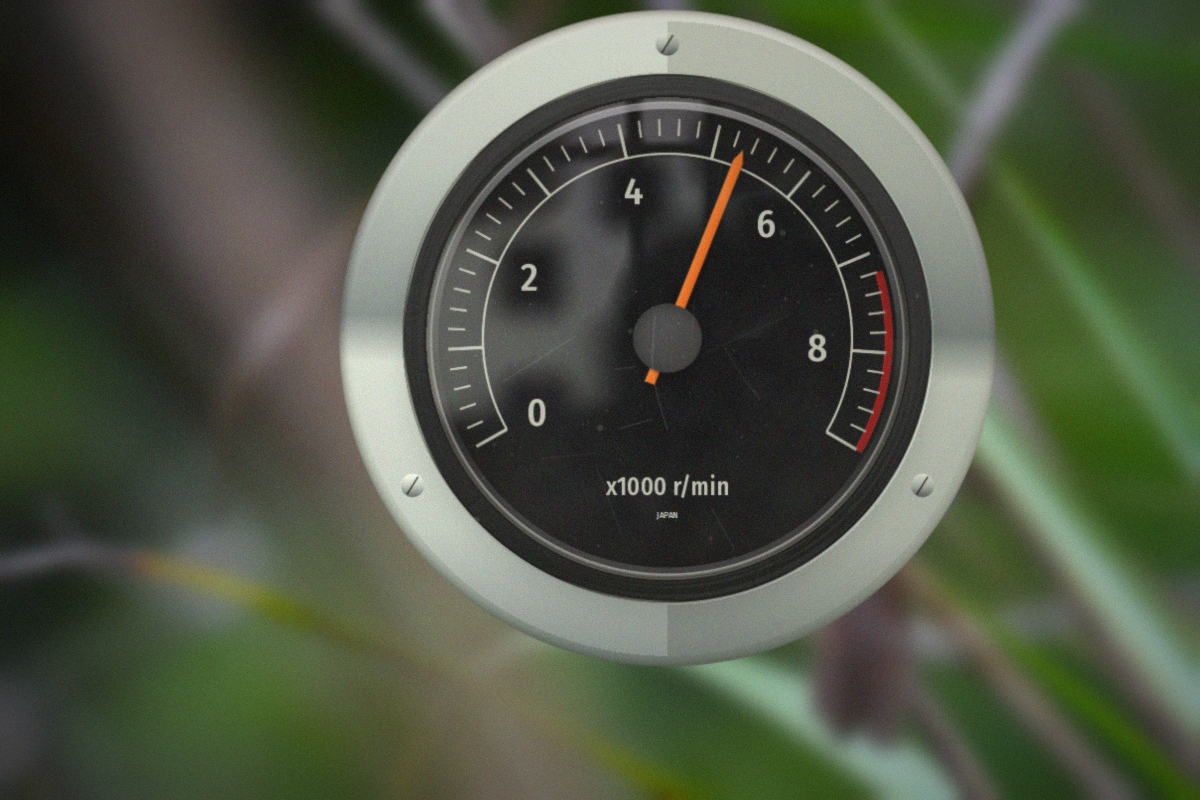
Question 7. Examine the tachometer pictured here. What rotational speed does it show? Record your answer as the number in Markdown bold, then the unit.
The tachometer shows **5300** rpm
